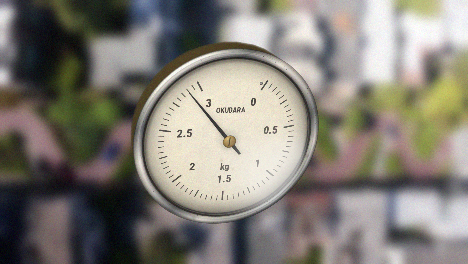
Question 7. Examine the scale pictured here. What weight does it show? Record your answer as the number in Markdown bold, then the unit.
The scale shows **2.9** kg
